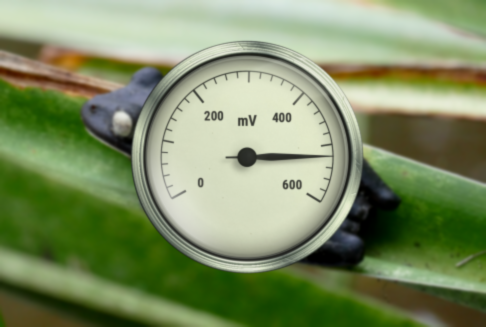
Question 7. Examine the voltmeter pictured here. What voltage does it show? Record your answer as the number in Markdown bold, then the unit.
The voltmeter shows **520** mV
